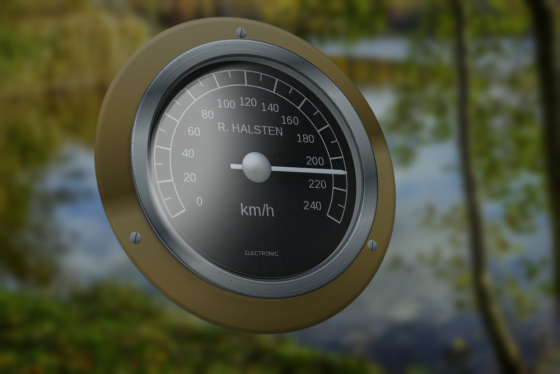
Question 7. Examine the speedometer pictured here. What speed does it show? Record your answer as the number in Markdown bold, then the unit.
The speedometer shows **210** km/h
